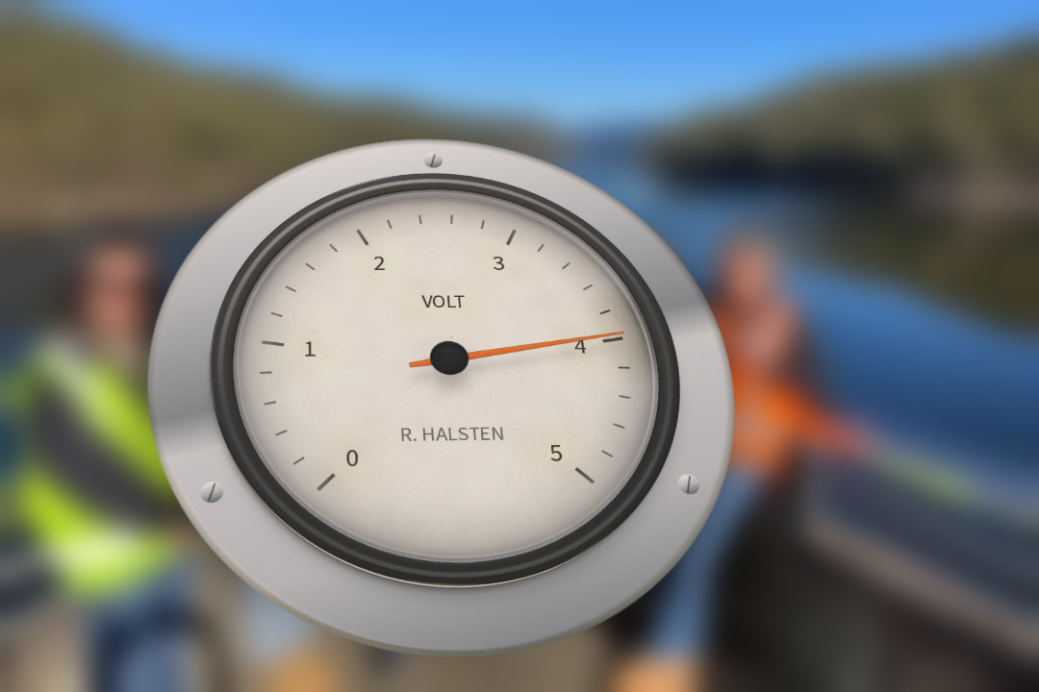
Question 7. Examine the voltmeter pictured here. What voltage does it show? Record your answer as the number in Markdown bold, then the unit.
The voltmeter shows **4** V
